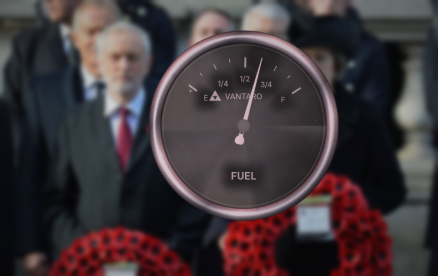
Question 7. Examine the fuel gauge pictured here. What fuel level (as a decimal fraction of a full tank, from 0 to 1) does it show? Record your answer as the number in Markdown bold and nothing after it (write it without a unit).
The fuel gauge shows **0.625**
